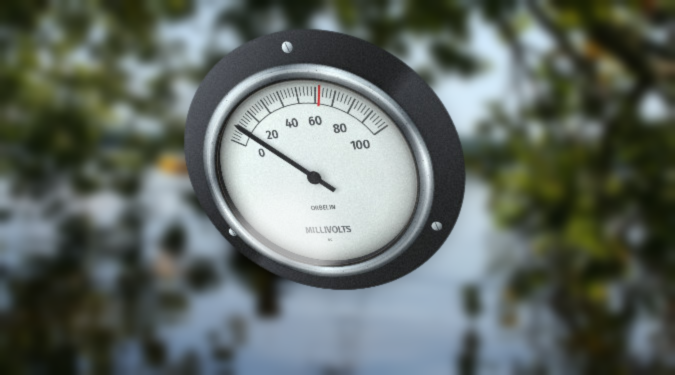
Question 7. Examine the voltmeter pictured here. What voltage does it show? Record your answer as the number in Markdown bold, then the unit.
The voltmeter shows **10** mV
